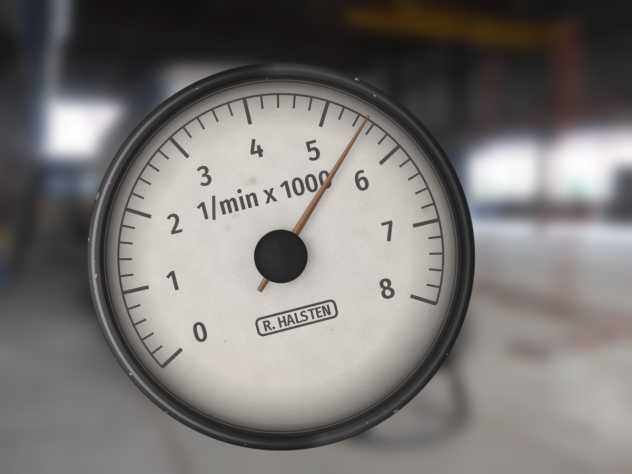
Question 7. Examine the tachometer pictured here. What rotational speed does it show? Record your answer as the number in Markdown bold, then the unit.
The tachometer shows **5500** rpm
